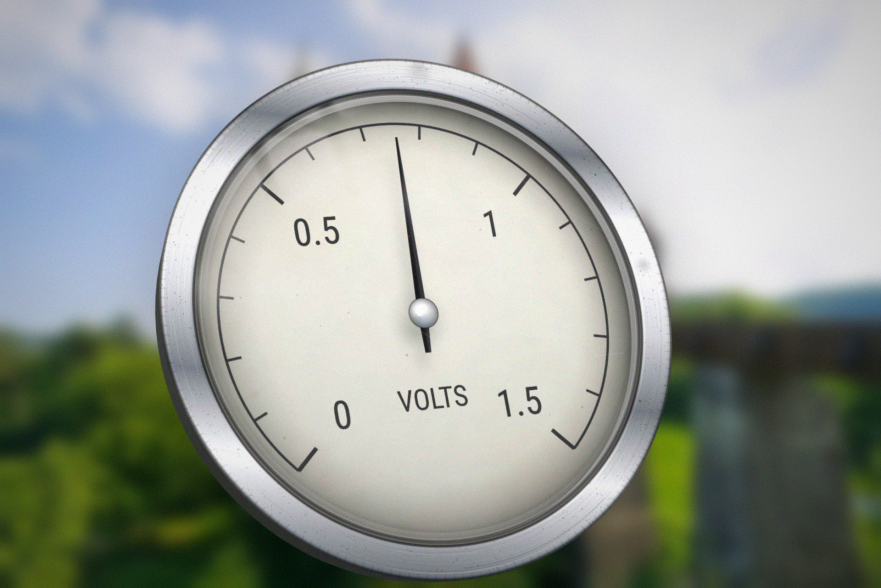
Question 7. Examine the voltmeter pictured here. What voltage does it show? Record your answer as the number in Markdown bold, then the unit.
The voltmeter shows **0.75** V
